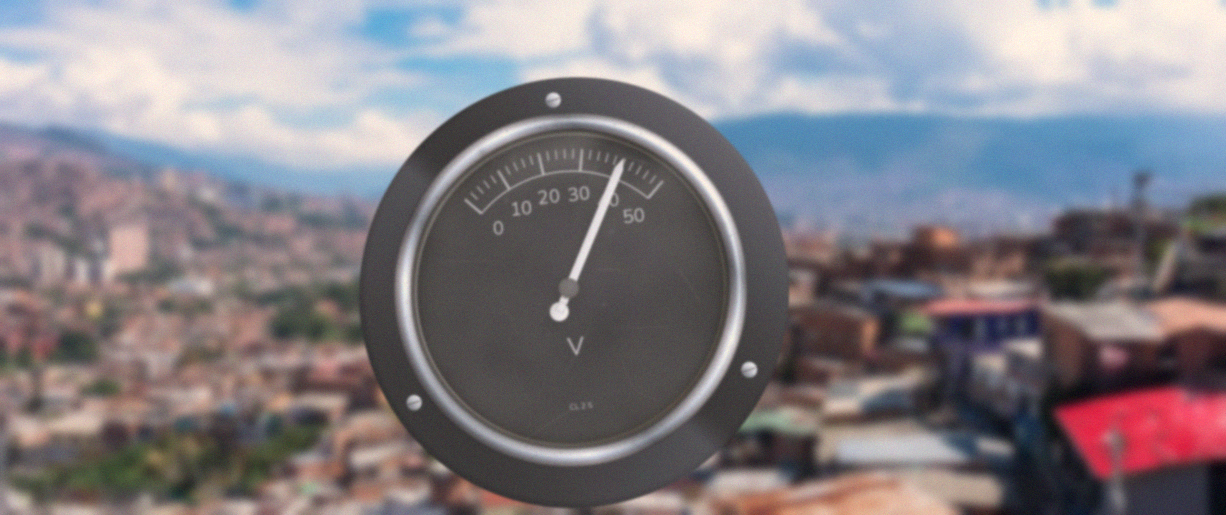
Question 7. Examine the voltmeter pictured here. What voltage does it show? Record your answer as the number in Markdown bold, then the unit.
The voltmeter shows **40** V
